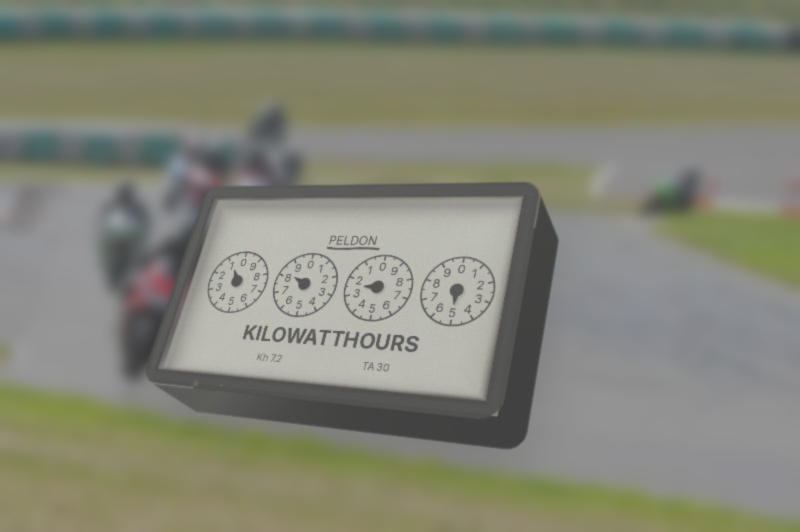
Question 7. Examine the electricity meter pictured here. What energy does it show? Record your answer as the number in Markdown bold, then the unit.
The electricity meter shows **825** kWh
